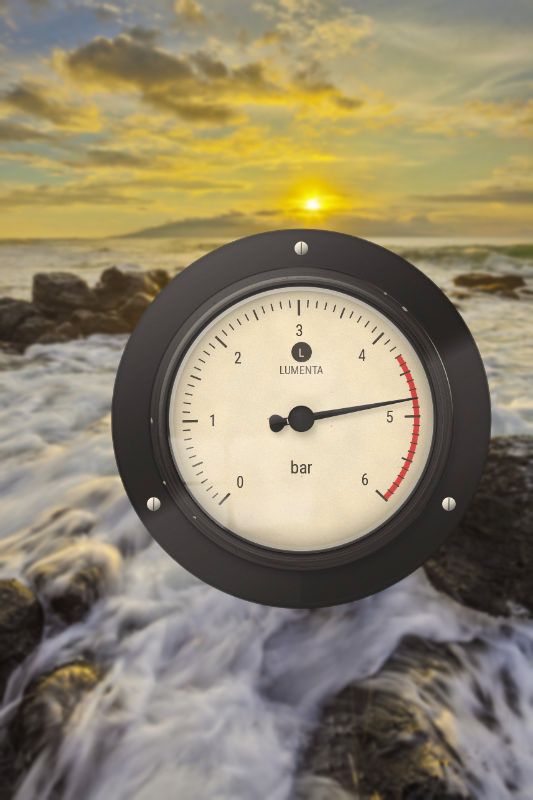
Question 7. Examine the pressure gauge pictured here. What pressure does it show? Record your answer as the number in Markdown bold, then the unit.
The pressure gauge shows **4.8** bar
